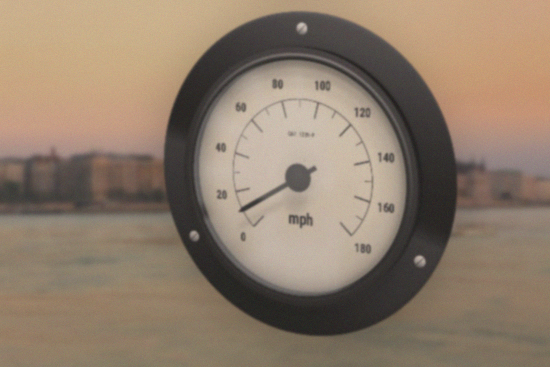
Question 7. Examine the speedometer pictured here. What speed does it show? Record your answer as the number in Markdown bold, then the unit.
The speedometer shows **10** mph
